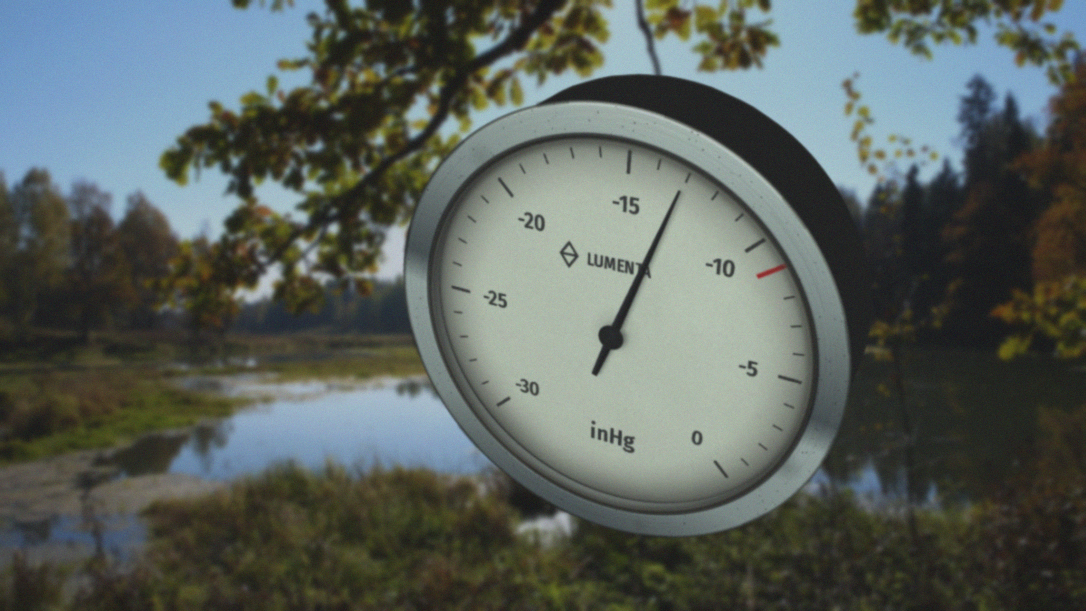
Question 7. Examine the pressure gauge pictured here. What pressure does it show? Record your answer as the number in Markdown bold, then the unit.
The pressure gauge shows **-13** inHg
